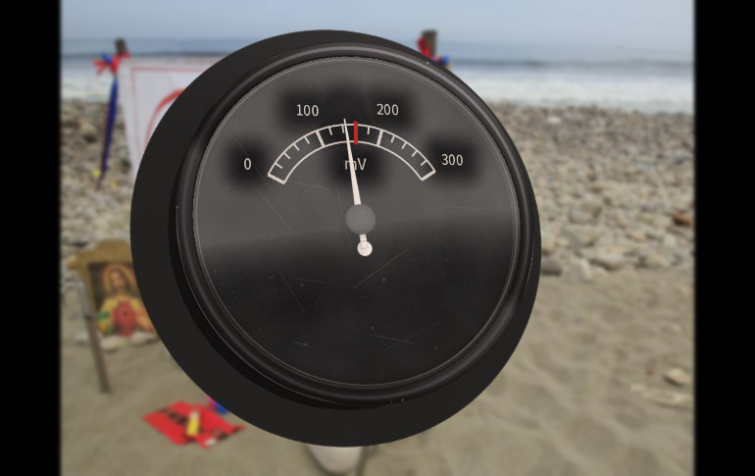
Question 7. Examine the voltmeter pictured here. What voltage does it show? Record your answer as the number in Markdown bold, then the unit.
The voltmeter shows **140** mV
